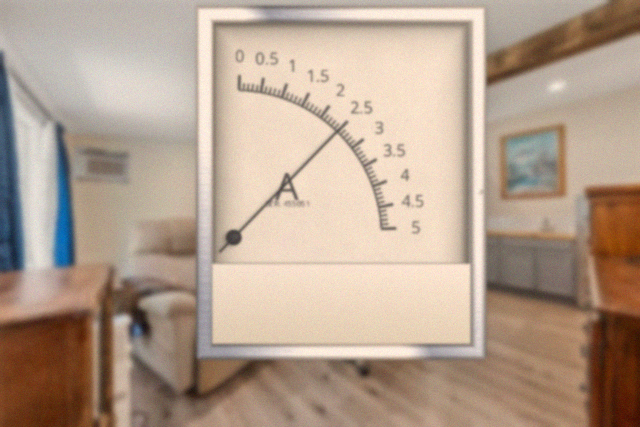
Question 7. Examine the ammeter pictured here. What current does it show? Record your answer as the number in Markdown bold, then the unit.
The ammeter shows **2.5** A
